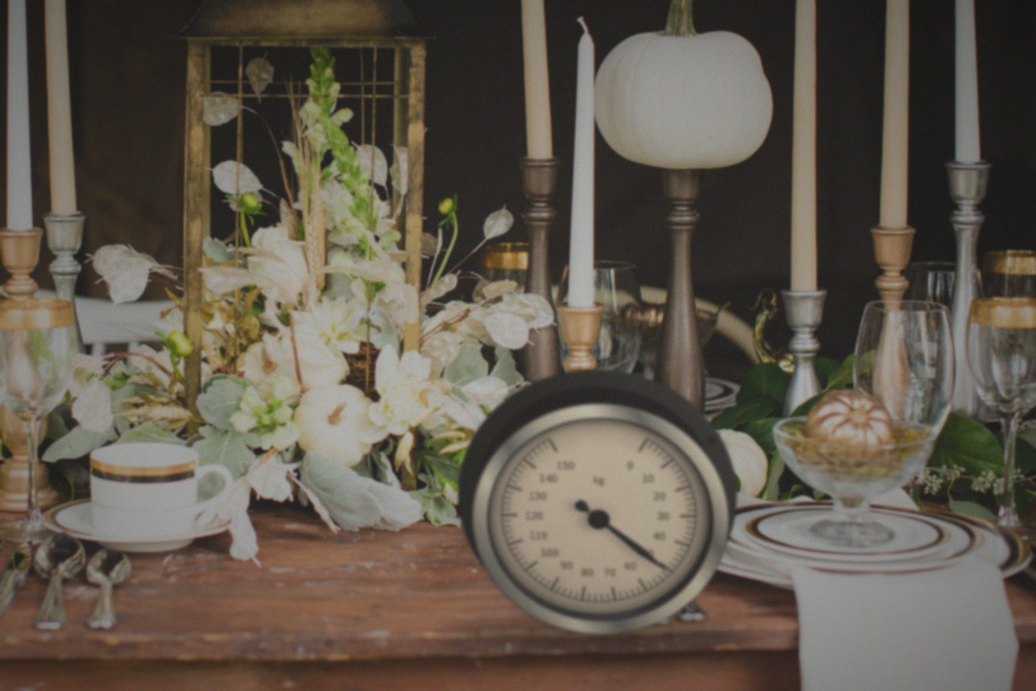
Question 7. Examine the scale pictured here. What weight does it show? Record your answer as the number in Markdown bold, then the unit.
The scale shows **50** kg
